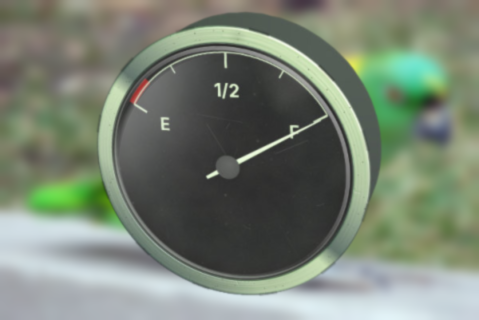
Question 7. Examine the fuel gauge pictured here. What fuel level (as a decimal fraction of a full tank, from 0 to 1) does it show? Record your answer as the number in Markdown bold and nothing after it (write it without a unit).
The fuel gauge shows **1**
